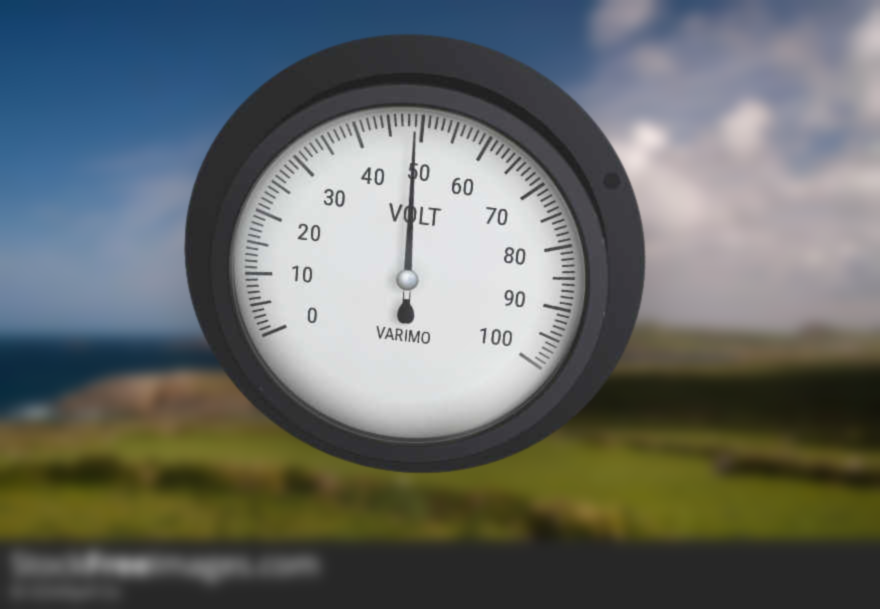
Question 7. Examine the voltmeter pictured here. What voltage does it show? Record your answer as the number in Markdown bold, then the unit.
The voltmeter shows **49** V
